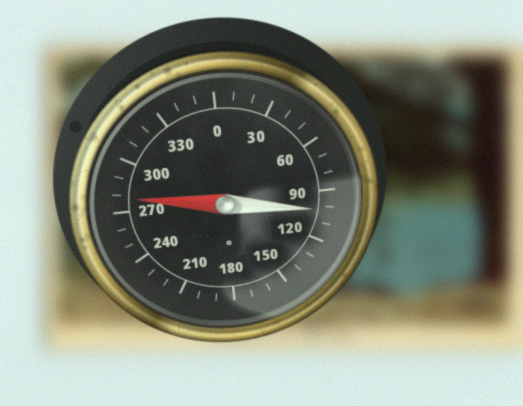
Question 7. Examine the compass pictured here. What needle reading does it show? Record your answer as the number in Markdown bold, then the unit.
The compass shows **280** °
